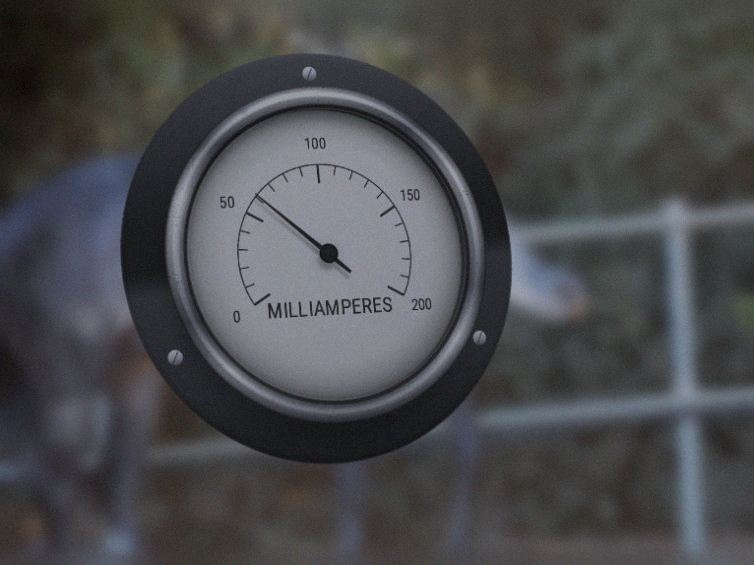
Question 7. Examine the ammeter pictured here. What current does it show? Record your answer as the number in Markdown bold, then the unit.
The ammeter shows **60** mA
